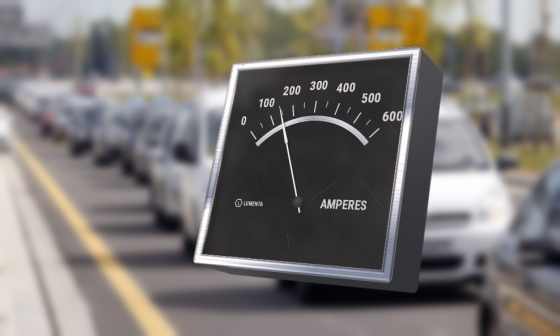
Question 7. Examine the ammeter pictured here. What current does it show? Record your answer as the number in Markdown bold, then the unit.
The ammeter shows **150** A
